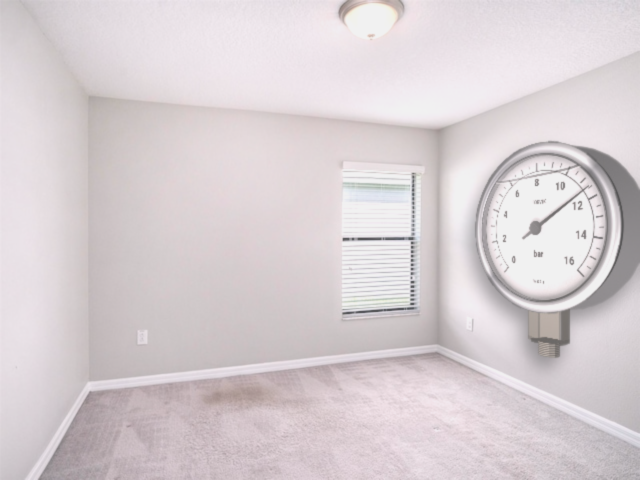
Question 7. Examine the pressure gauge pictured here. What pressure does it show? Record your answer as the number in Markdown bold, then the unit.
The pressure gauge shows **11.5** bar
